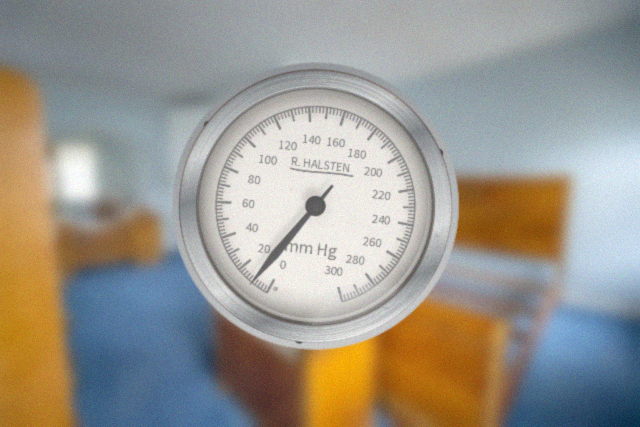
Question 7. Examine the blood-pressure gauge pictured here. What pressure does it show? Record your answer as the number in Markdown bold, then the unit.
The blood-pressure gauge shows **10** mmHg
